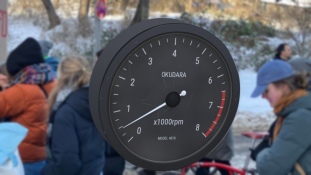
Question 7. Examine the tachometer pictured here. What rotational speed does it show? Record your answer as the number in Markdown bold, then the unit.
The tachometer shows **500** rpm
